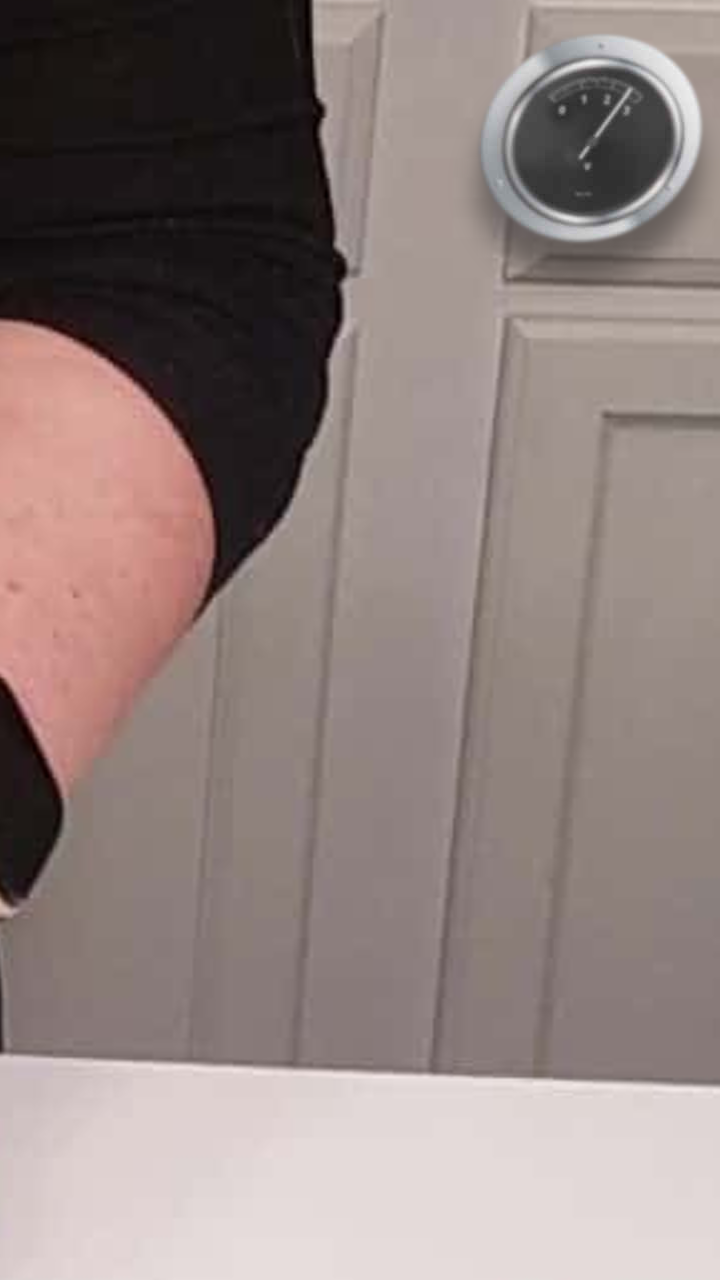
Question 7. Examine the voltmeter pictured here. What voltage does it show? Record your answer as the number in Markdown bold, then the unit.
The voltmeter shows **2.5** V
